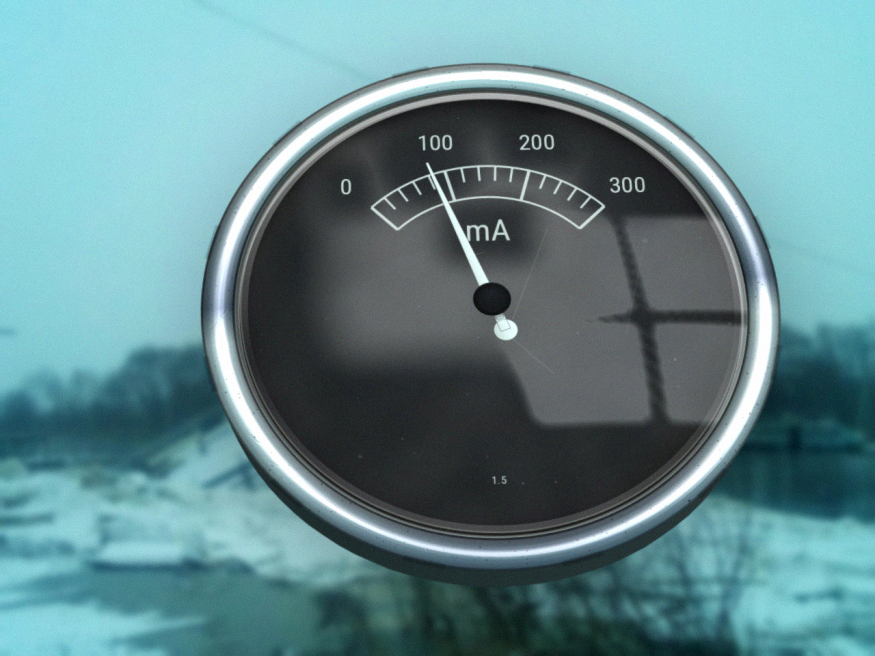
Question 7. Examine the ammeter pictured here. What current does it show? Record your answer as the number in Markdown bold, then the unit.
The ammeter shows **80** mA
